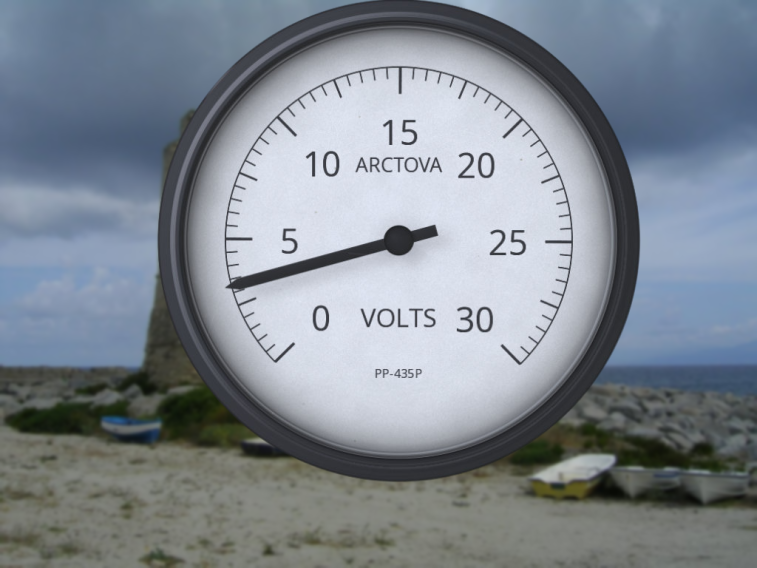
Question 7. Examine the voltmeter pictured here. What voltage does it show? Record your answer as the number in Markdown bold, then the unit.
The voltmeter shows **3.25** V
